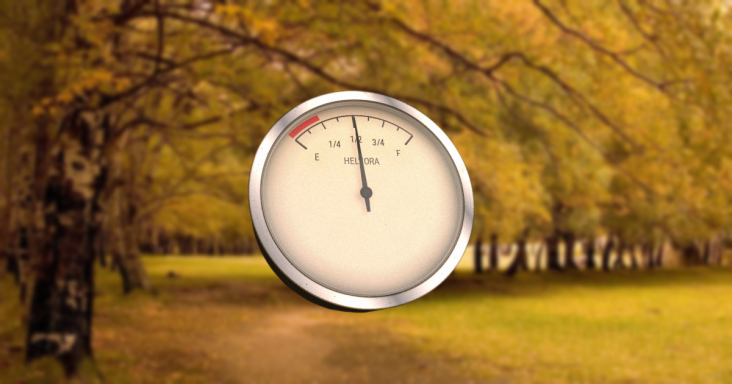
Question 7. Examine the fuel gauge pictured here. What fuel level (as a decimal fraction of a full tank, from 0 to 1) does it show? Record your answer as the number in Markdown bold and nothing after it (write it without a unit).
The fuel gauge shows **0.5**
